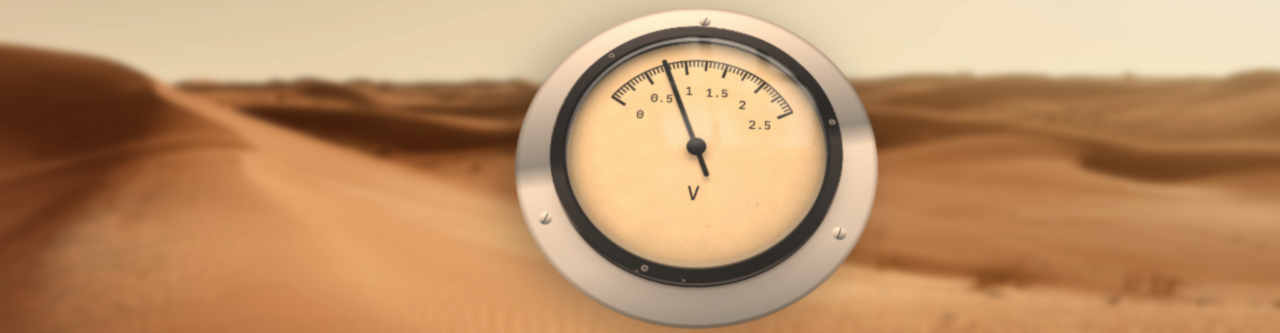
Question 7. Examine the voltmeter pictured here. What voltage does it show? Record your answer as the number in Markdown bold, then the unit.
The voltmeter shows **0.75** V
